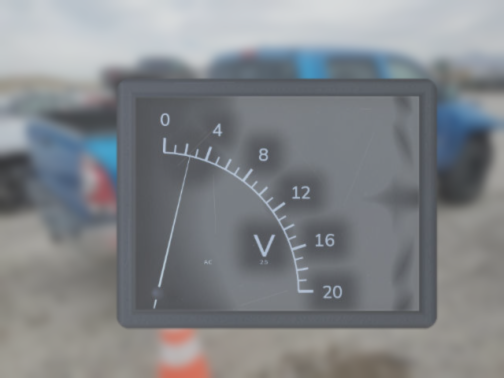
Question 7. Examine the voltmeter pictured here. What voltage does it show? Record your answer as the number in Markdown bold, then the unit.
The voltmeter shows **2.5** V
